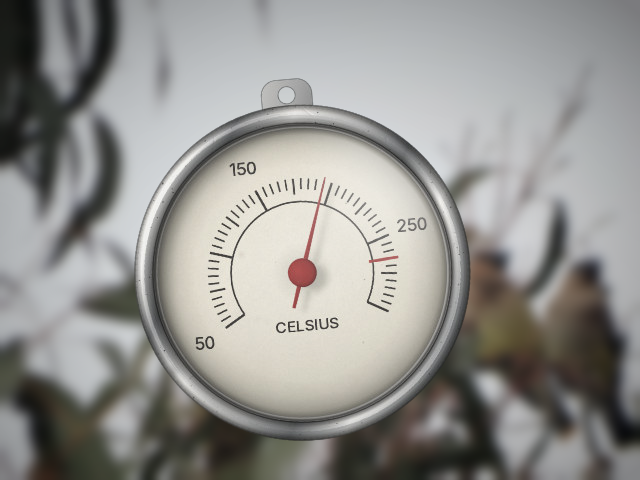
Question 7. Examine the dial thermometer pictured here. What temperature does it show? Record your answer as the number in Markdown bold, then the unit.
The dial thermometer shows **195** °C
